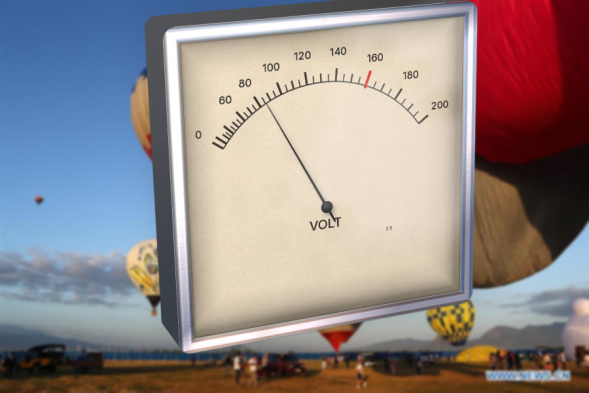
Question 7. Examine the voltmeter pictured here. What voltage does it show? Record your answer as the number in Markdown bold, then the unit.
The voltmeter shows **85** V
